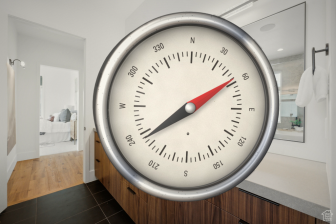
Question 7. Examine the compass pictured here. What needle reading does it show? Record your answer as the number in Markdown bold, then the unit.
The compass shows **55** °
